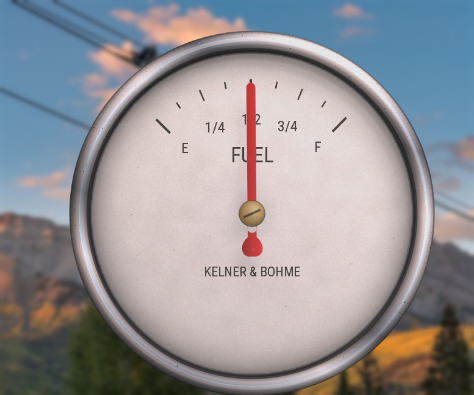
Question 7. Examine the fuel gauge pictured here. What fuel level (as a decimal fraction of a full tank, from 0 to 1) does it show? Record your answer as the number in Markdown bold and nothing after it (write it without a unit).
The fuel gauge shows **0.5**
